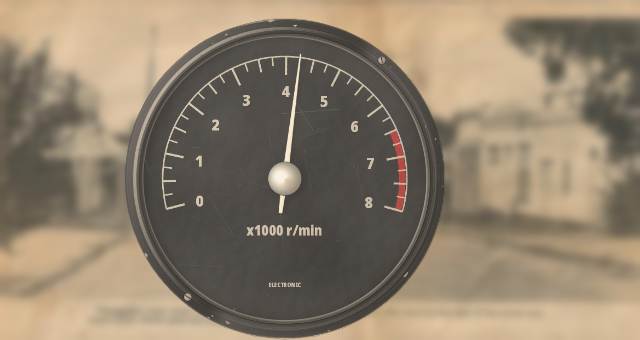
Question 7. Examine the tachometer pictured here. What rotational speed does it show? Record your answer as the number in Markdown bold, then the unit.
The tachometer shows **4250** rpm
